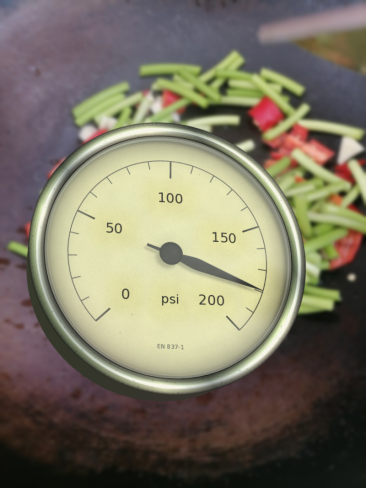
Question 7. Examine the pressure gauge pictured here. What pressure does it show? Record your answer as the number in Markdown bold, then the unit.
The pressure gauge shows **180** psi
